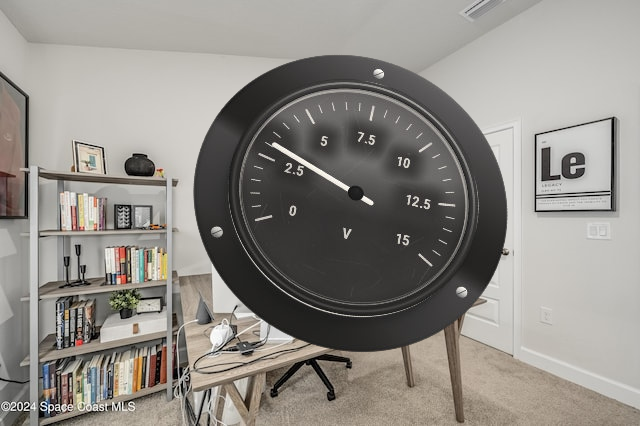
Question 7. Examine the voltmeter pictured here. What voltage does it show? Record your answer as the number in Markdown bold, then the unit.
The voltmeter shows **3** V
